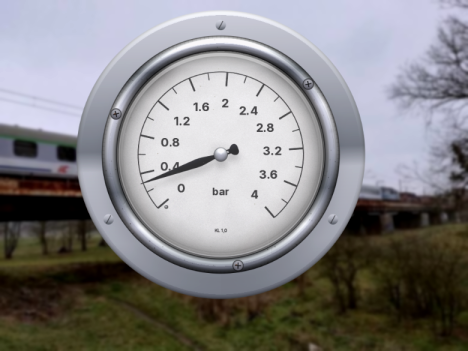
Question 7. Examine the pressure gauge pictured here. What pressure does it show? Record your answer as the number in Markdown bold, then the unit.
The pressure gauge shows **0.3** bar
